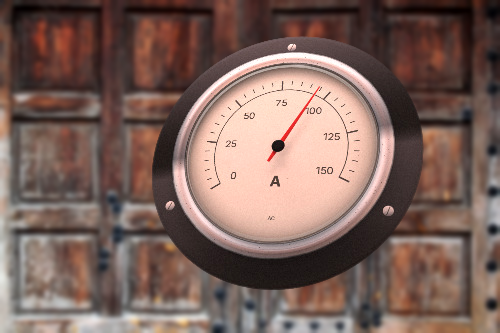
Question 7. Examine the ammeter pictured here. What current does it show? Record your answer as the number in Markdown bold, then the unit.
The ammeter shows **95** A
